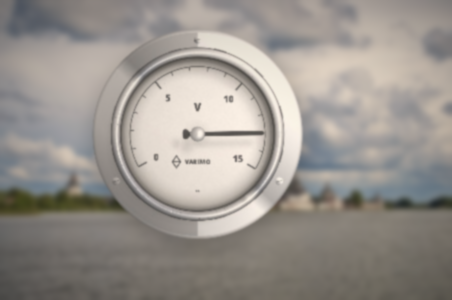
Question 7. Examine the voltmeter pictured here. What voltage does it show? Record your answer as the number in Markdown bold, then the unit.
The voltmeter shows **13** V
